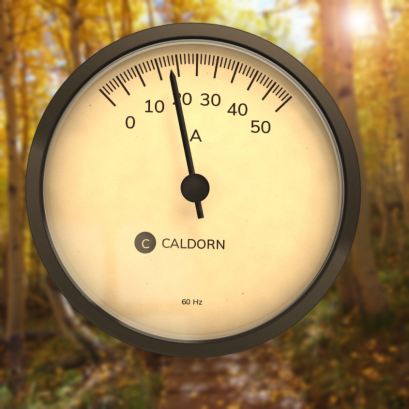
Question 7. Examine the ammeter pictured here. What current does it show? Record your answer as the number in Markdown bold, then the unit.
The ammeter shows **18** A
